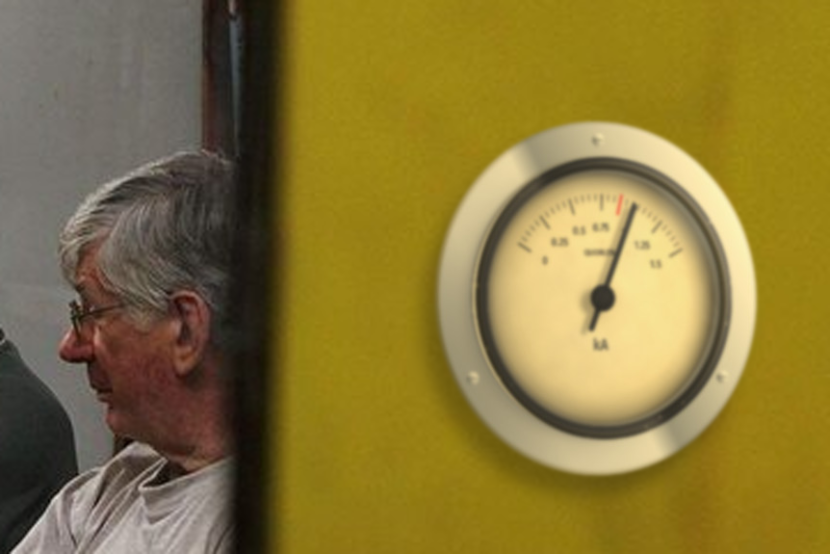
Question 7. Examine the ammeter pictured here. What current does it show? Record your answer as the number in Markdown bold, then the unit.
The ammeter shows **1** kA
